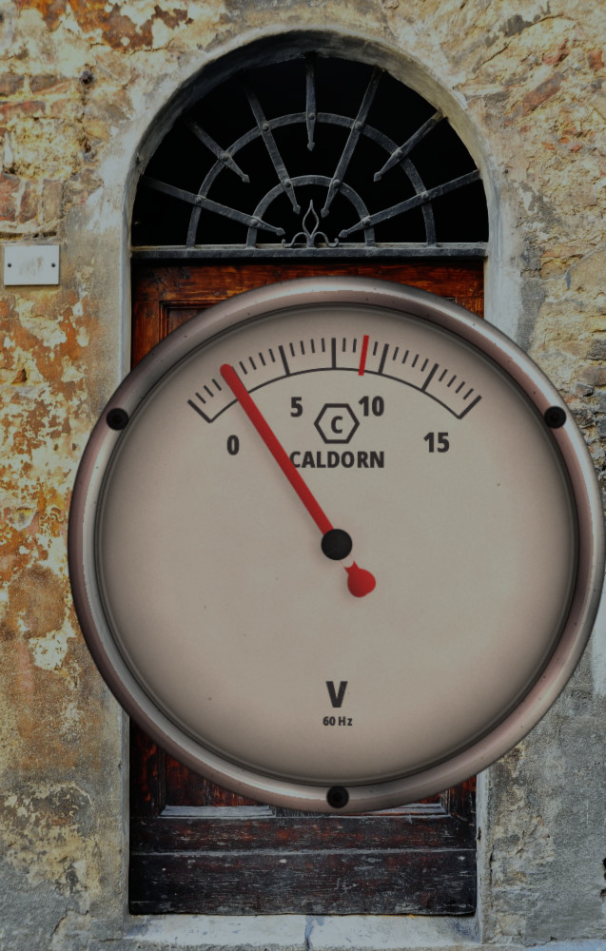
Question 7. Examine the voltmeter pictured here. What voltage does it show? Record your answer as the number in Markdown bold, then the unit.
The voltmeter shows **2.25** V
